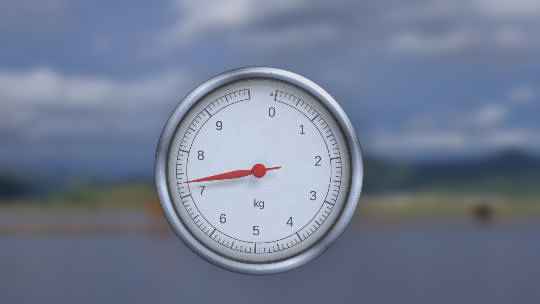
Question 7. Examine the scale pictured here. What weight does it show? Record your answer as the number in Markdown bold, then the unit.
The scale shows **7.3** kg
